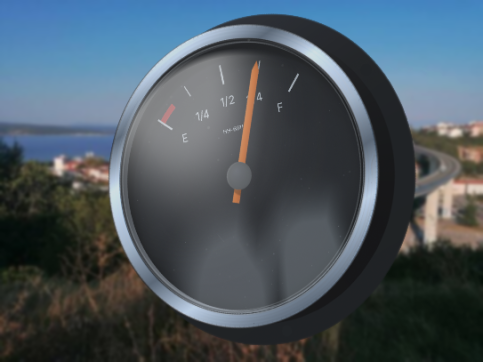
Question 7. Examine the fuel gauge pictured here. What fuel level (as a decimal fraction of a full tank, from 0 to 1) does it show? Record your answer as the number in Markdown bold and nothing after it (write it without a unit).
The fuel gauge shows **0.75**
